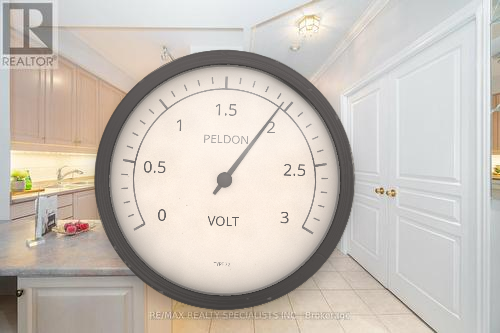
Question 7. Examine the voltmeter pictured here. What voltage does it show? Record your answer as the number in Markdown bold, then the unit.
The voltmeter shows **1.95** V
